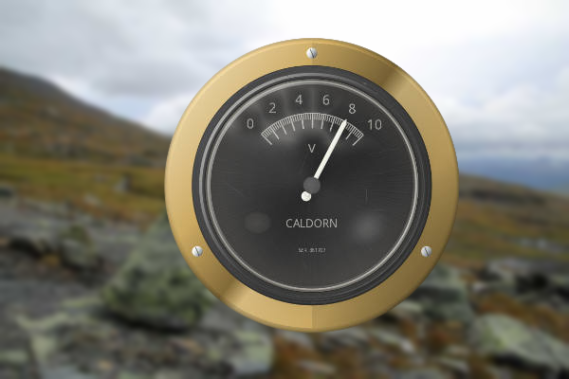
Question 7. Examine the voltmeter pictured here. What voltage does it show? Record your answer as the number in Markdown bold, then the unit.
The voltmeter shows **8** V
